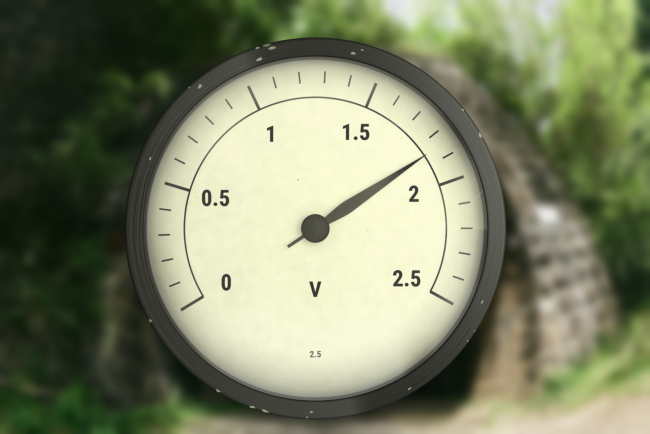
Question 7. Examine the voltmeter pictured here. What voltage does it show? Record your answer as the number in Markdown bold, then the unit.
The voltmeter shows **1.85** V
